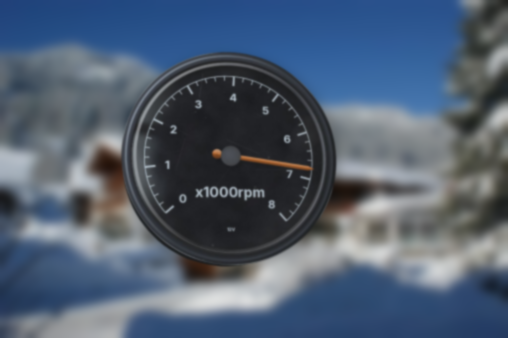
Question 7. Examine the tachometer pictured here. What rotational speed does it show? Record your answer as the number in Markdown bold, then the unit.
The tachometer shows **6800** rpm
